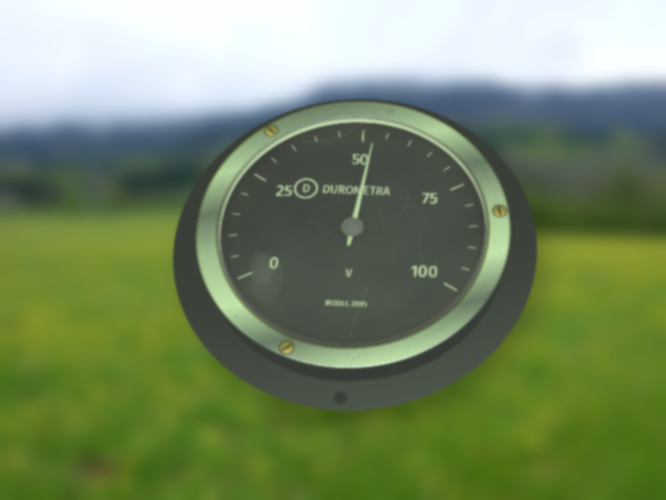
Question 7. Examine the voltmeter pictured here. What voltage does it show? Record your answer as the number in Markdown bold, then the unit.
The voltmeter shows **52.5** V
